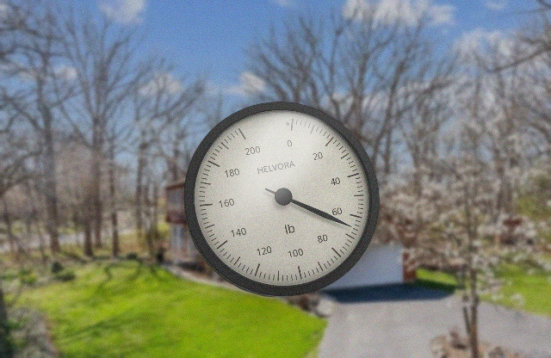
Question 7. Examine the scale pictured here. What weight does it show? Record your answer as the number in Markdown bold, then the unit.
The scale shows **66** lb
